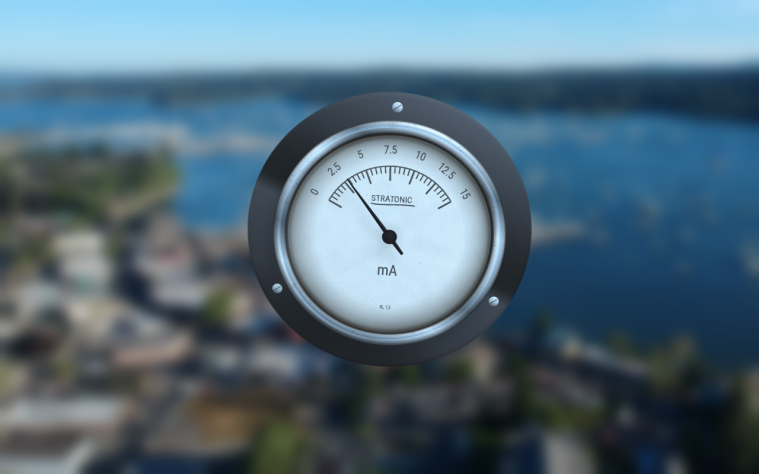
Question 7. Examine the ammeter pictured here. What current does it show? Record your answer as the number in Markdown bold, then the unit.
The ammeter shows **3** mA
